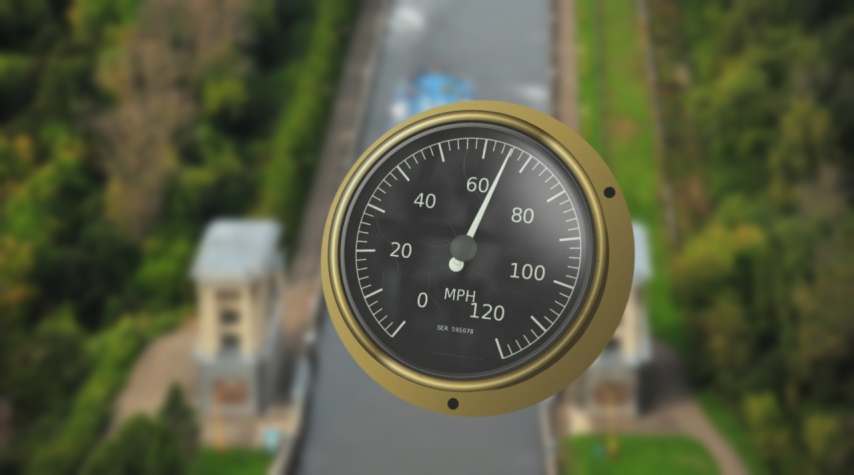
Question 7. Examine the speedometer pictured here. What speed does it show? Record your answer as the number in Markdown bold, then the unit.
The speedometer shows **66** mph
